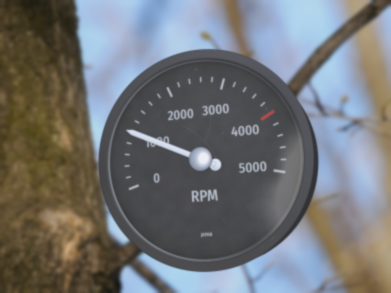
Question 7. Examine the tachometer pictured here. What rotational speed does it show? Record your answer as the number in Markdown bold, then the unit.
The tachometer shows **1000** rpm
